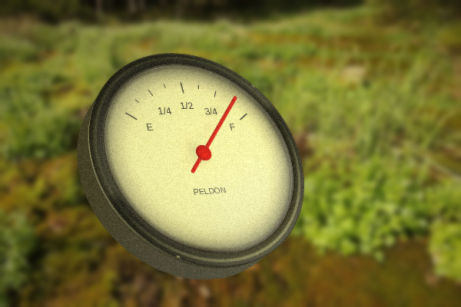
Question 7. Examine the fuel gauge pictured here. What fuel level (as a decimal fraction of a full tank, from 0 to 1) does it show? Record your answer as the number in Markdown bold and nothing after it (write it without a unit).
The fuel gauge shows **0.875**
